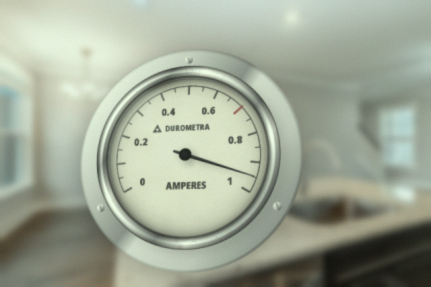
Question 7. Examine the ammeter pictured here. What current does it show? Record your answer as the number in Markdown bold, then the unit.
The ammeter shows **0.95** A
